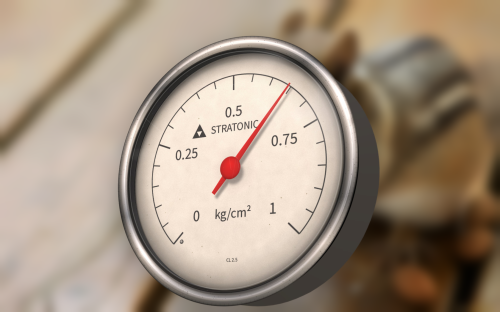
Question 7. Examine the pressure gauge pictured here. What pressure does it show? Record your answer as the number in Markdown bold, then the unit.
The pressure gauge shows **0.65** kg/cm²
